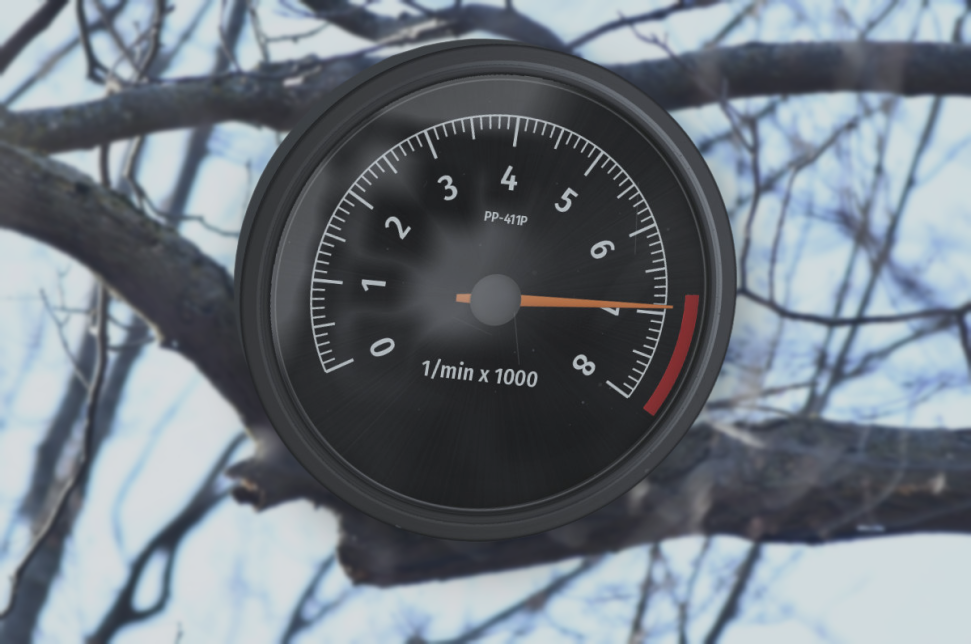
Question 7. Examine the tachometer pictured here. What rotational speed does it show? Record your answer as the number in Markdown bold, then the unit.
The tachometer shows **6900** rpm
